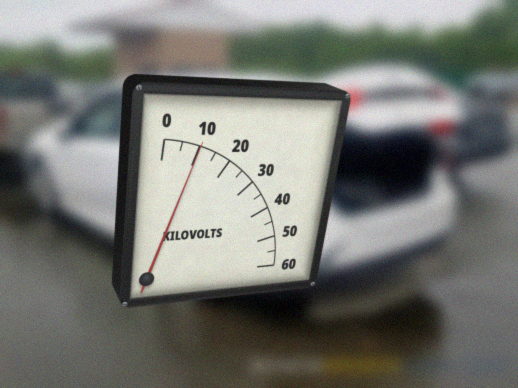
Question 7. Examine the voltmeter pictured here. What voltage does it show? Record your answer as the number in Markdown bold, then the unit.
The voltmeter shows **10** kV
